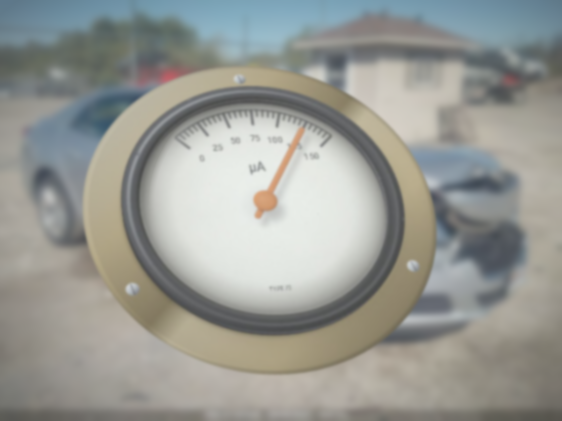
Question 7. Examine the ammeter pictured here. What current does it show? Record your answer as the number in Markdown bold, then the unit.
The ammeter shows **125** µA
